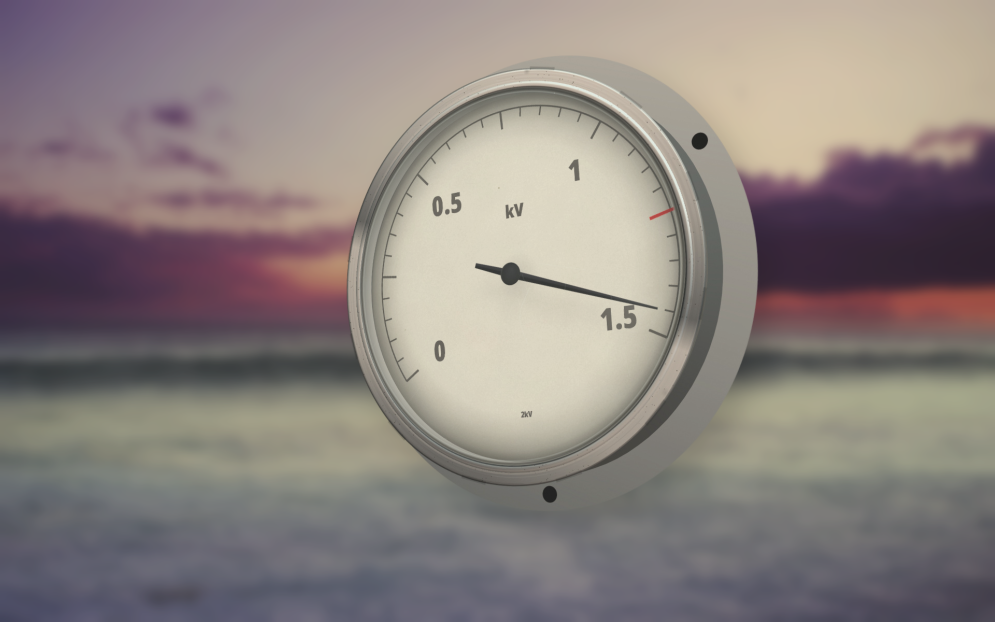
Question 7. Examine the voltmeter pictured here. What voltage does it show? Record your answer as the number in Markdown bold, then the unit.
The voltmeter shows **1.45** kV
